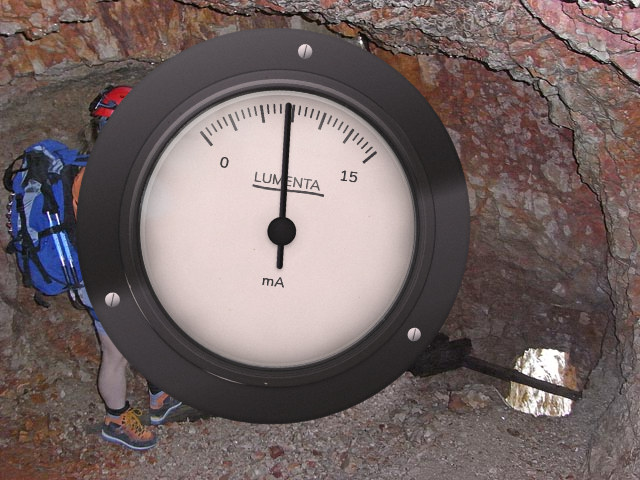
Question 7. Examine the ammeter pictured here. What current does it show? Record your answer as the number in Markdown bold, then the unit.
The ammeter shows **7** mA
